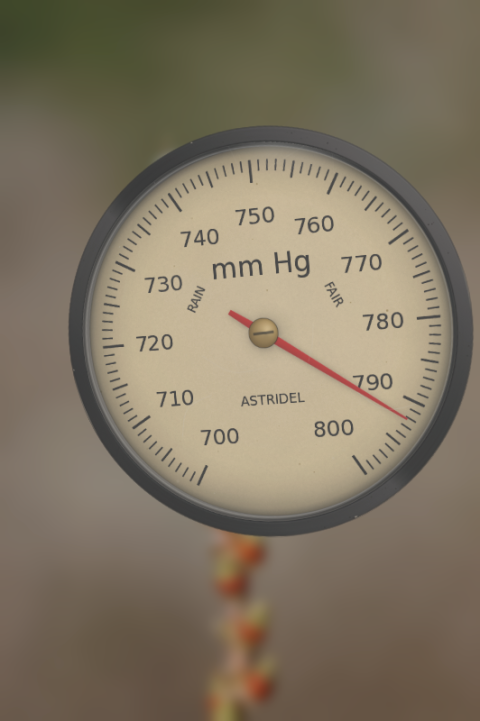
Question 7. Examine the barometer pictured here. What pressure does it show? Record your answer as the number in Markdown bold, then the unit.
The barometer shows **792** mmHg
